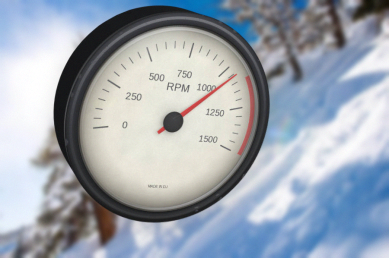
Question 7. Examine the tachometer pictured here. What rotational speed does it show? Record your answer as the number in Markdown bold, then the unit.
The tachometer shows **1050** rpm
